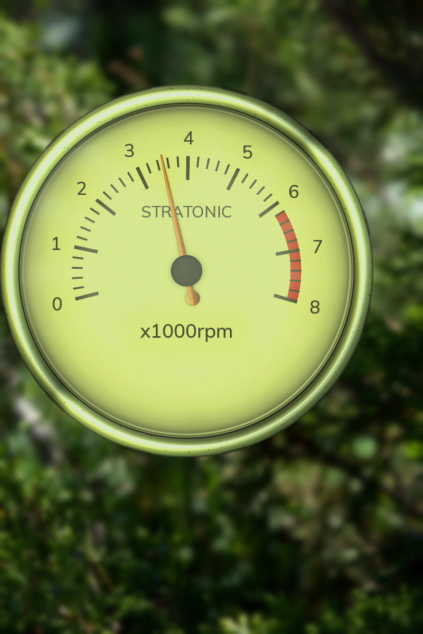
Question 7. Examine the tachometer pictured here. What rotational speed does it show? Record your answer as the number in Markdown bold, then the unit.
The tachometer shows **3500** rpm
